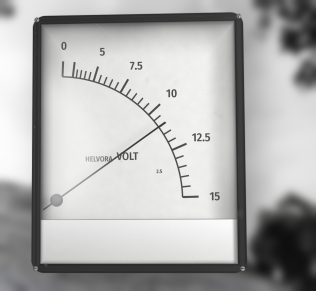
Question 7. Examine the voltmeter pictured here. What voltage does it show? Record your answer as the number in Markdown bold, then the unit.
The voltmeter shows **11** V
